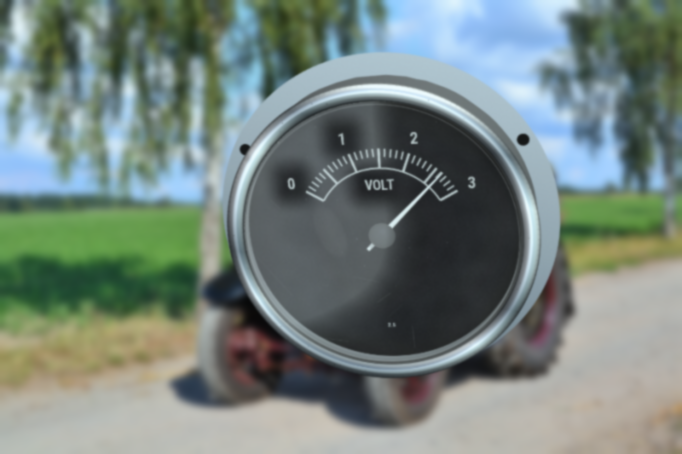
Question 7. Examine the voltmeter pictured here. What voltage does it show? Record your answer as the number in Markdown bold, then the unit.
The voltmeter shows **2.6** V
